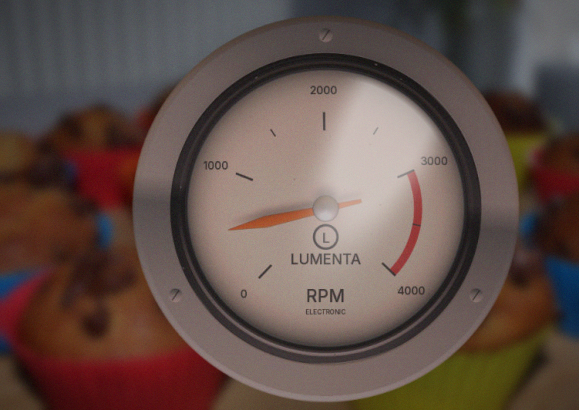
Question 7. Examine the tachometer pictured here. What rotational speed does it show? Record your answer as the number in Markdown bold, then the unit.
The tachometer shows **500** rpm
